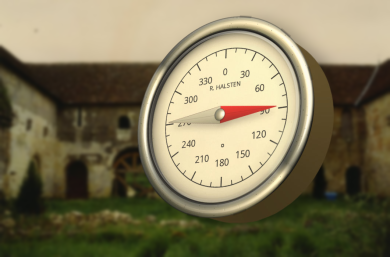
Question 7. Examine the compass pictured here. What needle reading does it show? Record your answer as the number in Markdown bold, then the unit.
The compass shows **90** °
